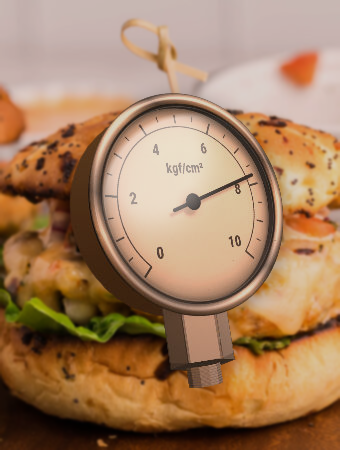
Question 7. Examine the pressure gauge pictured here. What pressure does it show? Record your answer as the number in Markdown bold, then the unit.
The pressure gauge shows **7.75** kg/cm²
